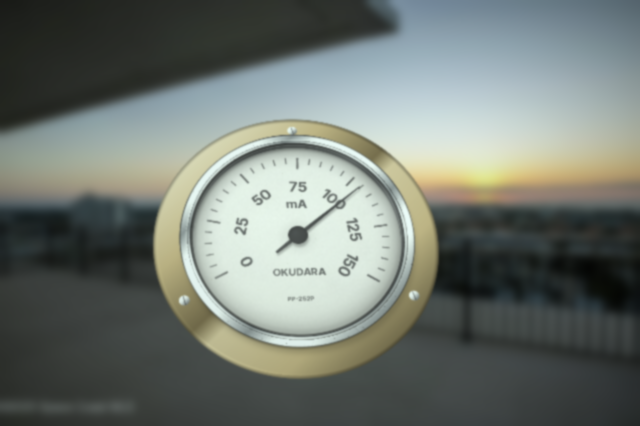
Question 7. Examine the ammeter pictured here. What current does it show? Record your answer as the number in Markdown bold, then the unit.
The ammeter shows **105** mA
